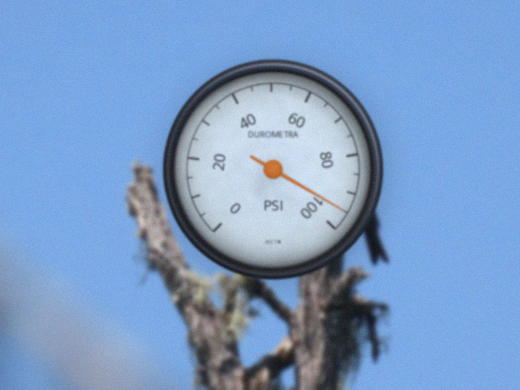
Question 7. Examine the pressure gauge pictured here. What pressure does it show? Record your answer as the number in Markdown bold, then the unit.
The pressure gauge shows **95** psi
